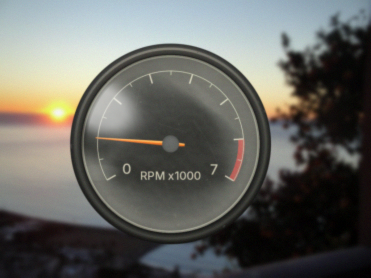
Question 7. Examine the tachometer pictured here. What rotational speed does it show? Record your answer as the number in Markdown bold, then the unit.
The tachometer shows **1000** rpm
